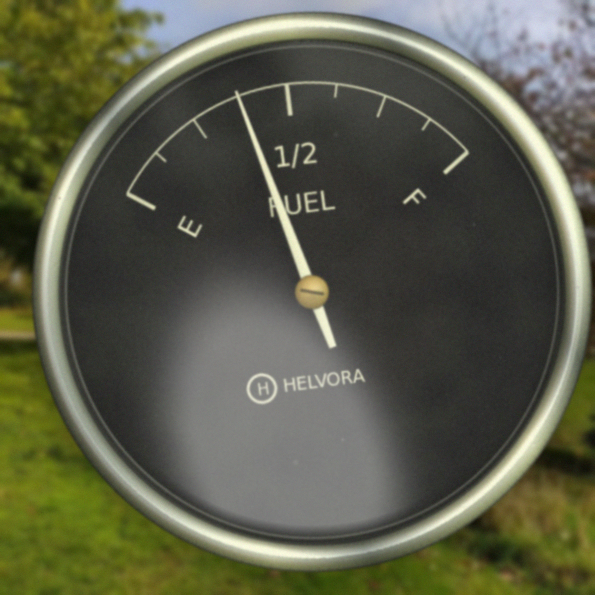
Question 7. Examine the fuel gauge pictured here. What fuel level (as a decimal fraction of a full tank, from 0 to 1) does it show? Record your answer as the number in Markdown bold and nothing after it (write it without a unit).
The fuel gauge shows **0.375**
